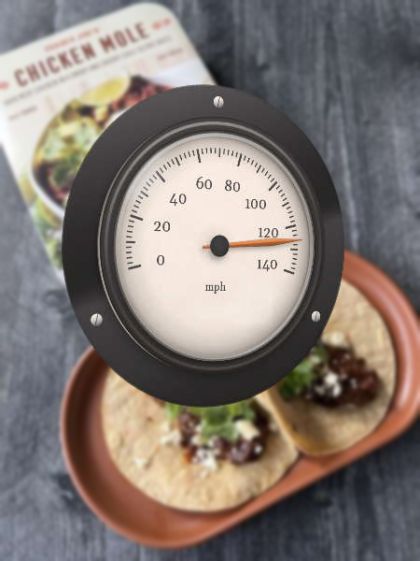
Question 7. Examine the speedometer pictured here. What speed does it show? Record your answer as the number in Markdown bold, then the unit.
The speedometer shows **126** mph
